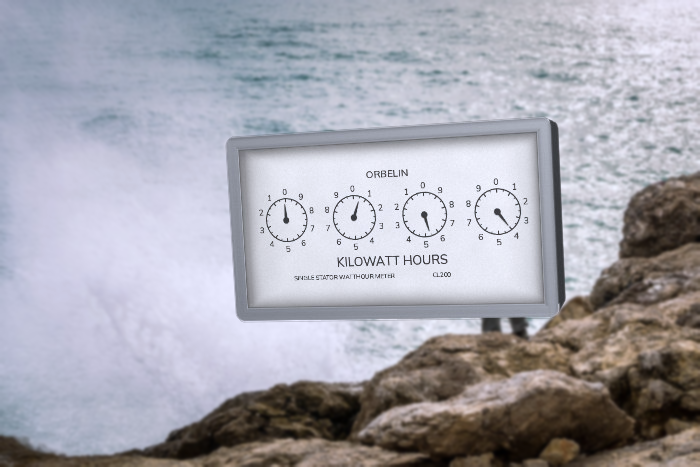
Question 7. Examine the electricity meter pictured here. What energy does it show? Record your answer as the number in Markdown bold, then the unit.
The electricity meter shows **54** kWh
